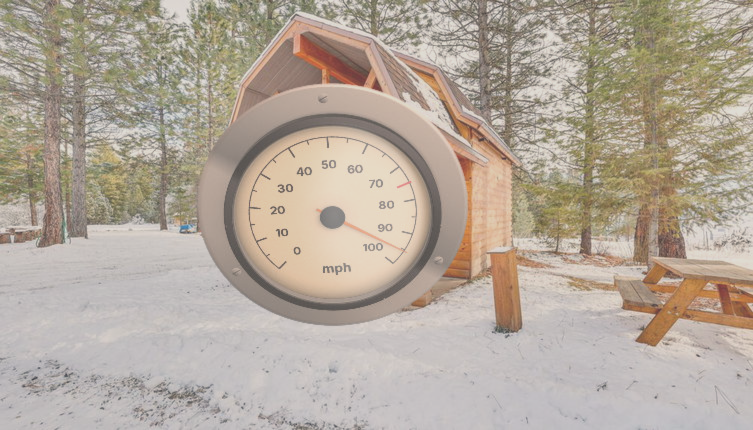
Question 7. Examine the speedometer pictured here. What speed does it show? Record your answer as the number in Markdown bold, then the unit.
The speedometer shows **95** mph
